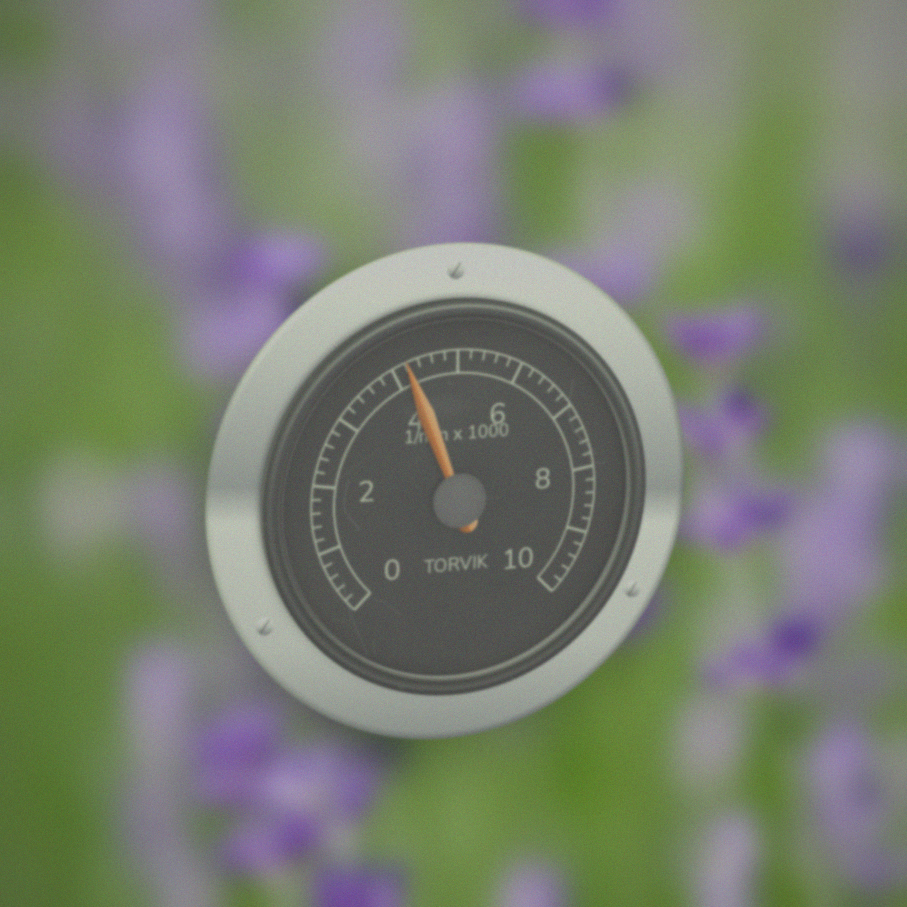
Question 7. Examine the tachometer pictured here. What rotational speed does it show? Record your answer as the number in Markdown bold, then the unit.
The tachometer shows **4200** rpm
